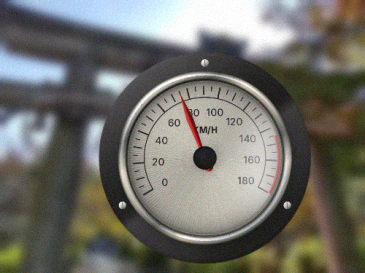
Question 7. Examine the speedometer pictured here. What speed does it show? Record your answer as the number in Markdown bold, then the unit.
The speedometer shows **75** km/h
